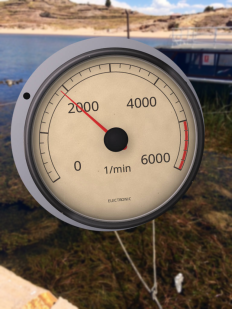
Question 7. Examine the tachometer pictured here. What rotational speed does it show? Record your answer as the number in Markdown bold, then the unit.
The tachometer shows **1900** rpm
